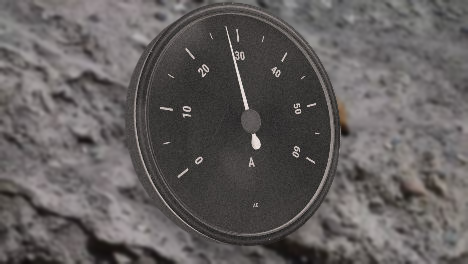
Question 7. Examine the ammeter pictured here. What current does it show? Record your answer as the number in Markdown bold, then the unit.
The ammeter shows **27.5** A
